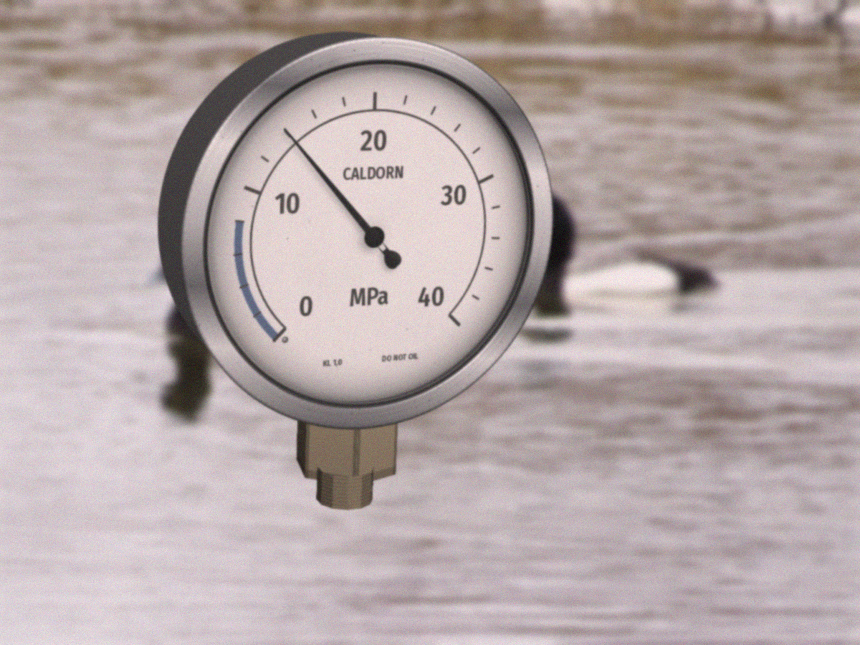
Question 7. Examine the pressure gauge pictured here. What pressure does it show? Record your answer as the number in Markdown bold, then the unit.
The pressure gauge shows **14** MPa
